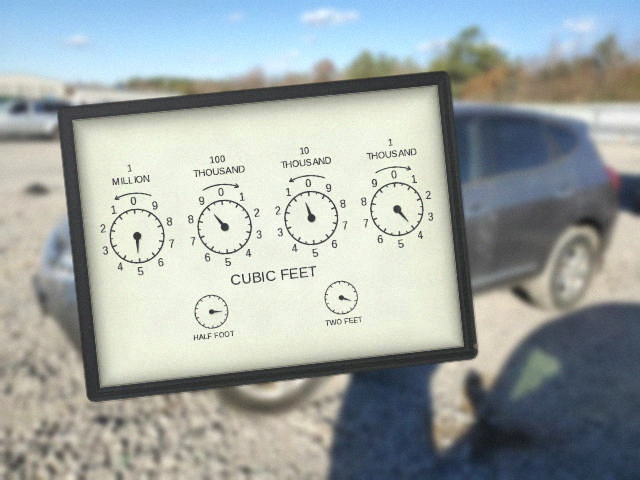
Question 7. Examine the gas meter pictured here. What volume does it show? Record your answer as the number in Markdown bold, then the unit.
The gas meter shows **490400** ft³
